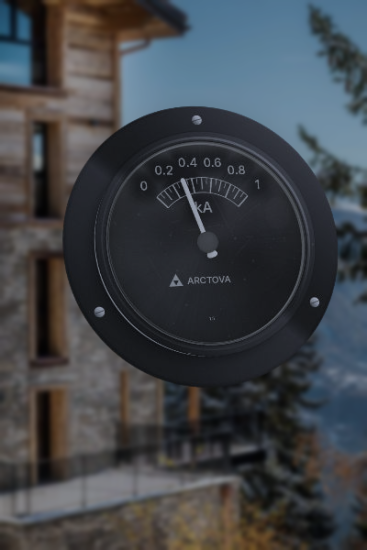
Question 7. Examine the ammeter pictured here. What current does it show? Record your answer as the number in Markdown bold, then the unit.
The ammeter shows **0.3** kA
